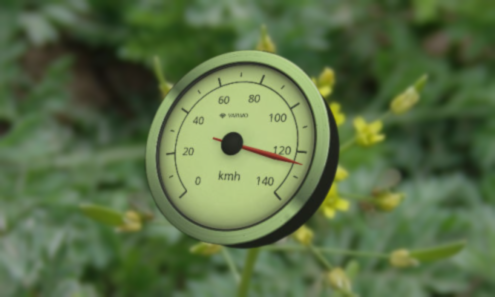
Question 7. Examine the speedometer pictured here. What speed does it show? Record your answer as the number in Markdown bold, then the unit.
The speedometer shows **125** km/h
